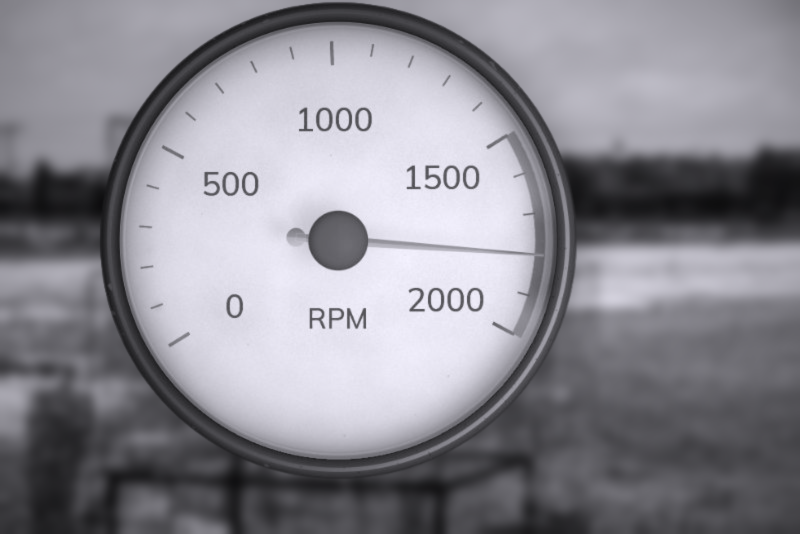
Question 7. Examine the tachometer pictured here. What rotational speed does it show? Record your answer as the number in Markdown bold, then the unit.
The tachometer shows **1800** rpm
